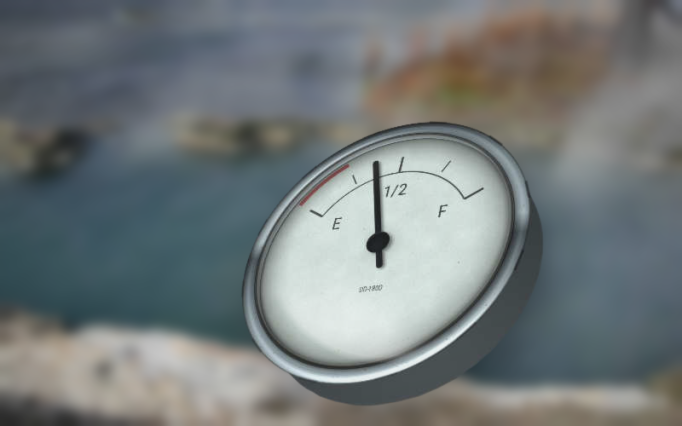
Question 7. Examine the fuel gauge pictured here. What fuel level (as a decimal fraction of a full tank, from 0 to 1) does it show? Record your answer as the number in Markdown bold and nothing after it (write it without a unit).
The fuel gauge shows **0.375**
